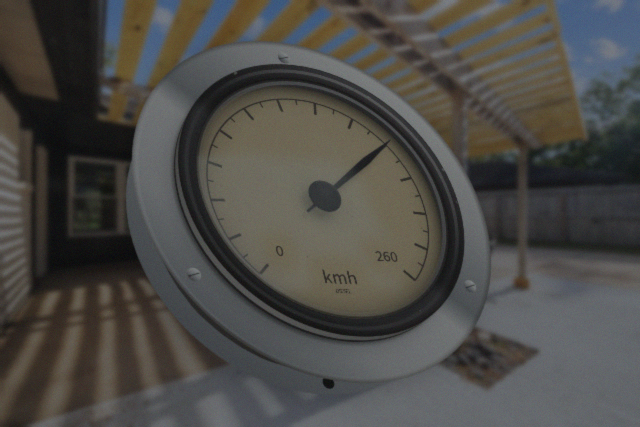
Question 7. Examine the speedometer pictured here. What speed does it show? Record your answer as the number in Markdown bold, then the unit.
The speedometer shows **180** km/h
